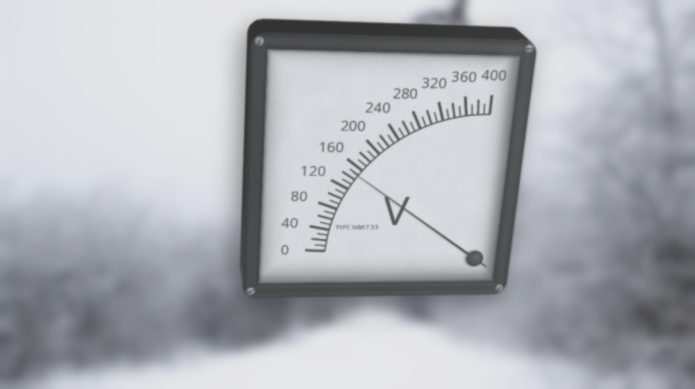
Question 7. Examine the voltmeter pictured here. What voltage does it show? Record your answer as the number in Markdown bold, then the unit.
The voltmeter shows **150** V
